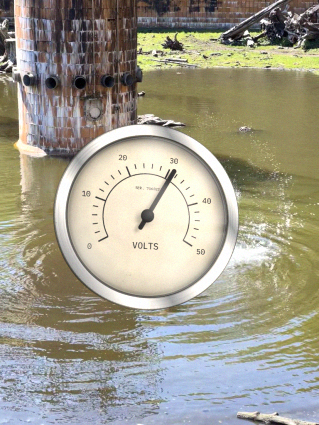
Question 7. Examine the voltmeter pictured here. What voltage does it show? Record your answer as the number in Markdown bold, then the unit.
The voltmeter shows **31** V
